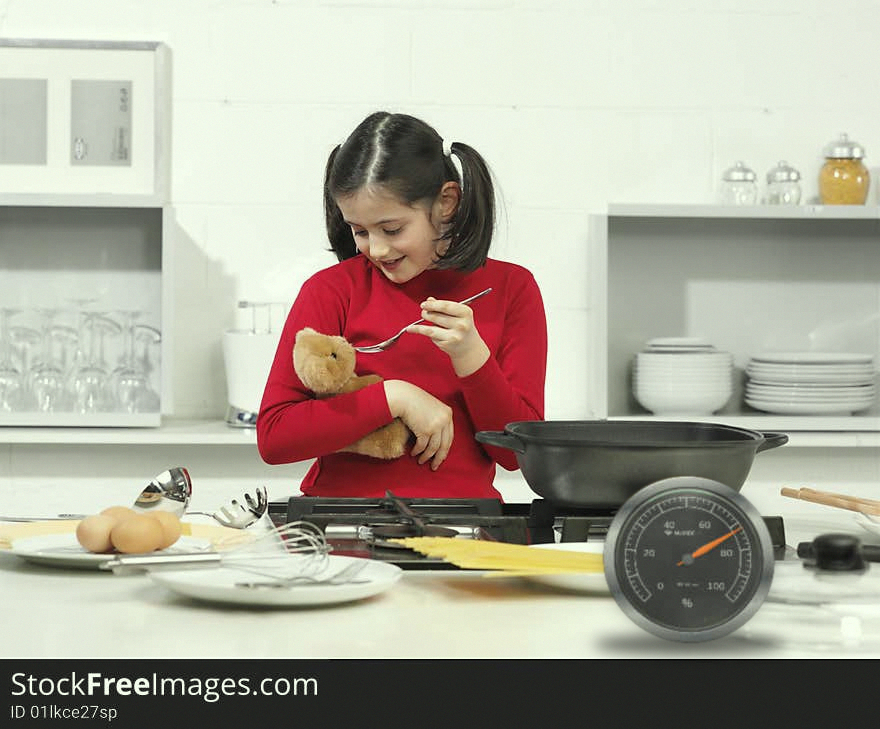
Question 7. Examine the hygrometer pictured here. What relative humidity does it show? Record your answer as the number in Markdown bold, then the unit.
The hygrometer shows **72** %
